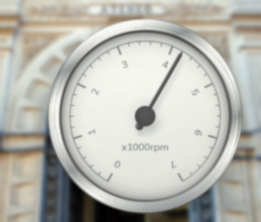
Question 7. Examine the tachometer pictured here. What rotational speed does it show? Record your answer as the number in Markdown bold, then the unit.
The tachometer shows **4200** rpm
